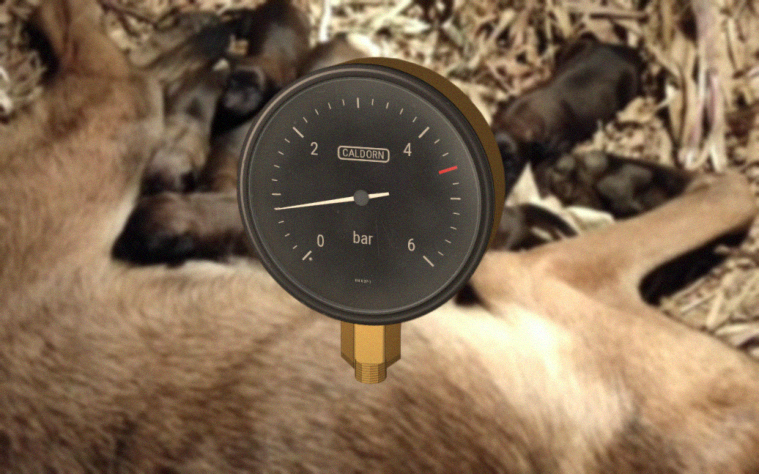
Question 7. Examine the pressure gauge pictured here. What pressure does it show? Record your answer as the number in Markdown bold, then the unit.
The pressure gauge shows **0.8** bar
